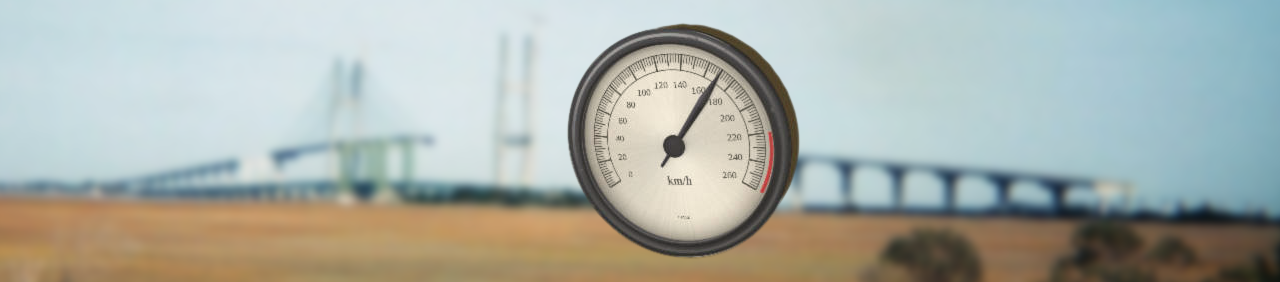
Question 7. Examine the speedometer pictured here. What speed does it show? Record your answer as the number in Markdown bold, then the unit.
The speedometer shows **170** km/h
